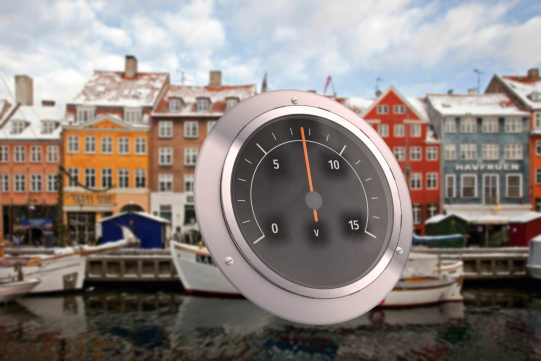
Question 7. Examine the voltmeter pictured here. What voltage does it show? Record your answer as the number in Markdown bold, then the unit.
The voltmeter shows **7.5** V
